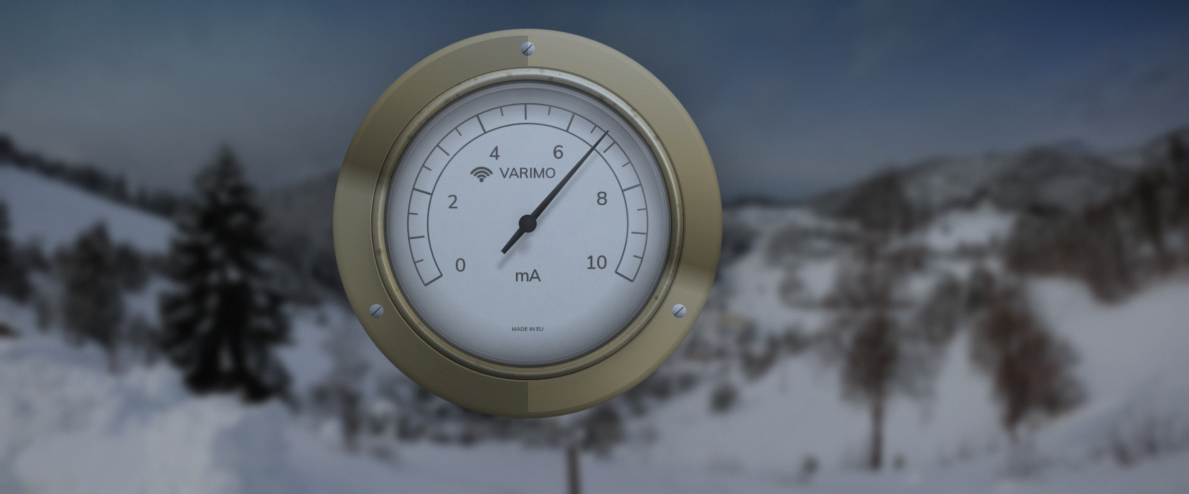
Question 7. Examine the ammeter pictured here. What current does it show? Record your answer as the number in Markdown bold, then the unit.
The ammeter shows **6.75** mA
